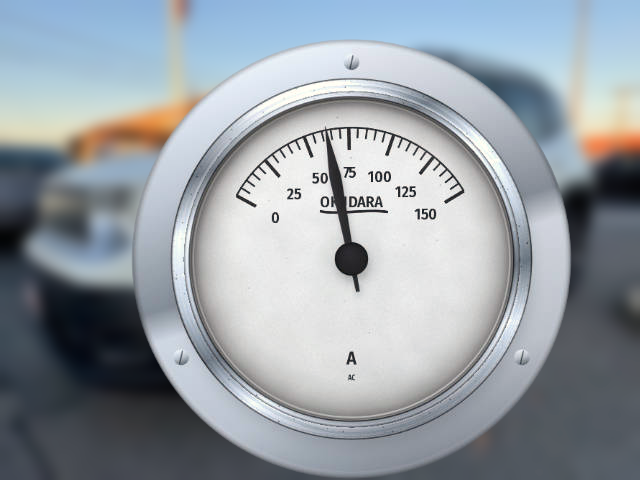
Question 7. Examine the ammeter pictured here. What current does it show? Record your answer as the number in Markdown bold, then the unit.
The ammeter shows **62.5** A
